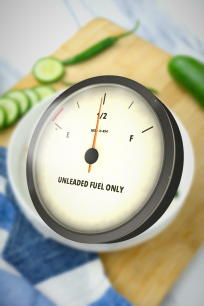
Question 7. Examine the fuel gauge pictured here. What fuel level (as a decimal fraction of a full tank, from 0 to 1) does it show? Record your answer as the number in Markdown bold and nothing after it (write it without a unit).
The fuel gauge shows **0.5**
